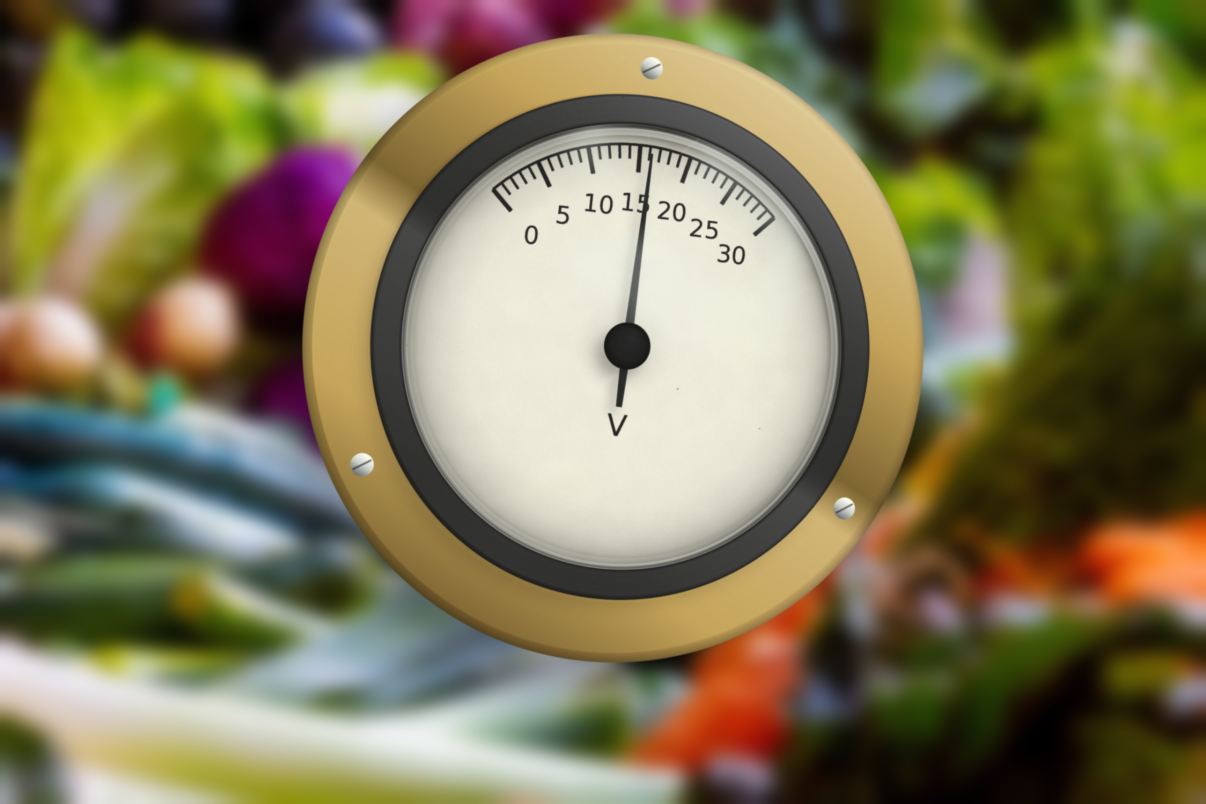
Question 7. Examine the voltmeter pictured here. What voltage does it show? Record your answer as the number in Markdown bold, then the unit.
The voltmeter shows **16** V
